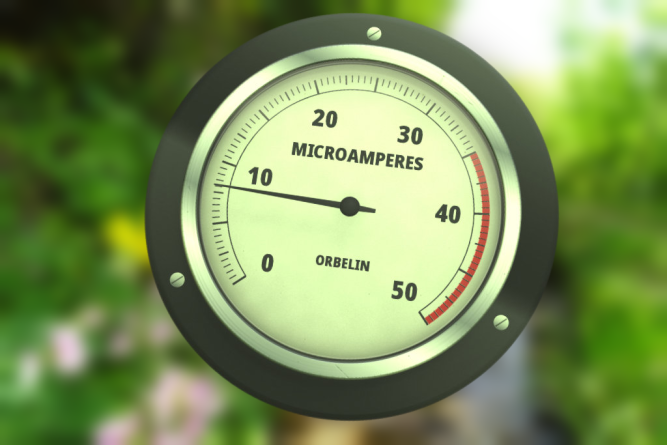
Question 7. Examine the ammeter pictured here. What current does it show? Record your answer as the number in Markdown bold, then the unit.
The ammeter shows **8** µA
